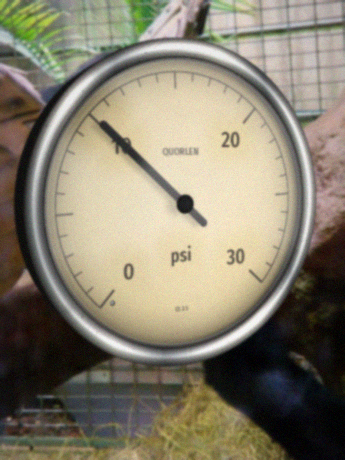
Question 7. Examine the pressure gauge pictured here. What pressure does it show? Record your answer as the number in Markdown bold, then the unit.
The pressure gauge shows **10** psi
